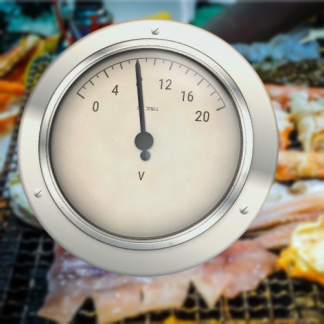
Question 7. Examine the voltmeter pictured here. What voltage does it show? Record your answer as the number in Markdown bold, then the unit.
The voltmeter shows **8** V
